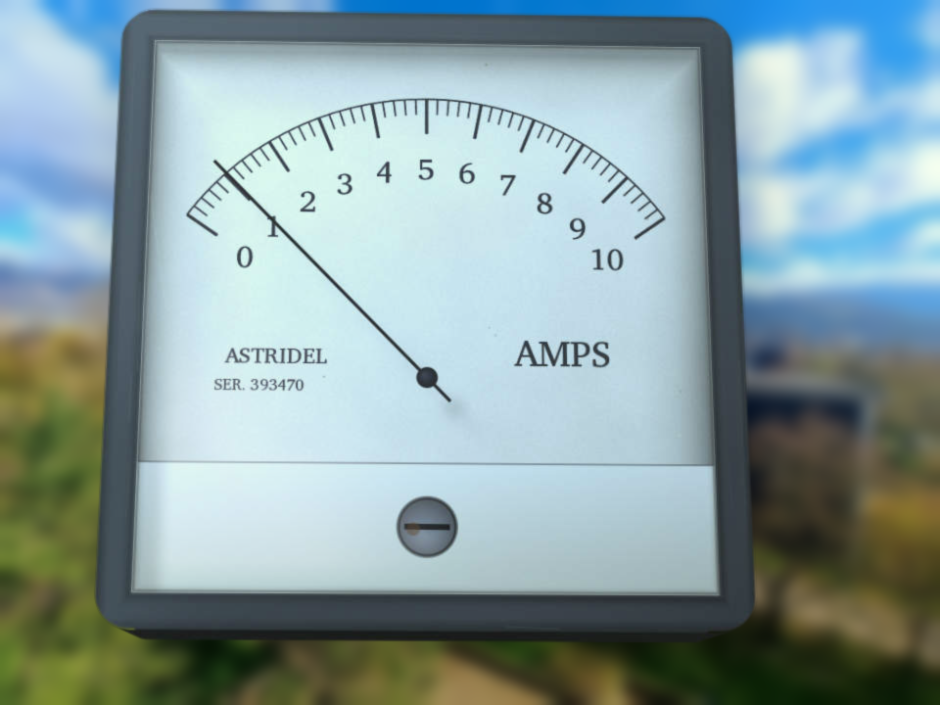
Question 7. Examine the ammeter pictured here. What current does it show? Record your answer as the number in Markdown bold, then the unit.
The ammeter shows **1** A
